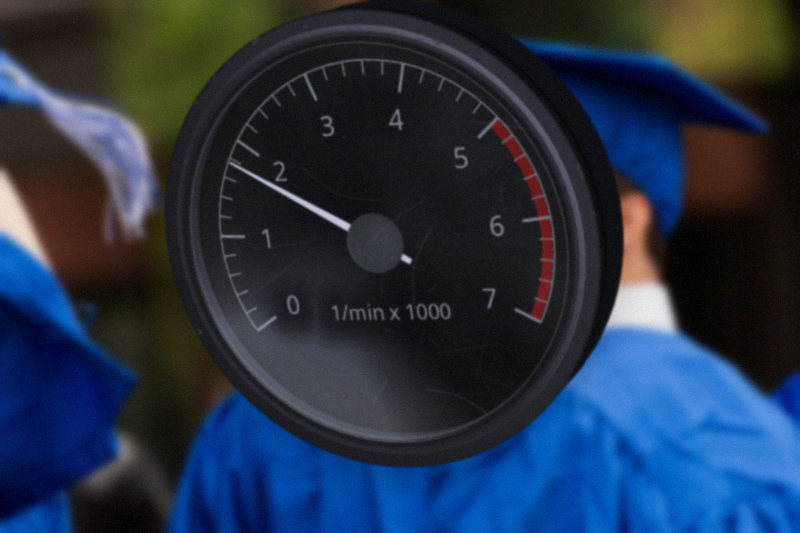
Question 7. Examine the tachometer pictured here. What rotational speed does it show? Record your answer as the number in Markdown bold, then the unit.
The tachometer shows **1800** rpm
